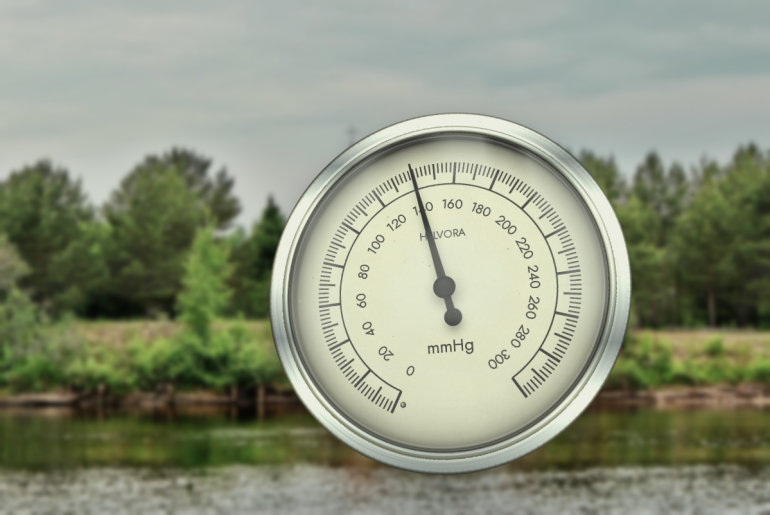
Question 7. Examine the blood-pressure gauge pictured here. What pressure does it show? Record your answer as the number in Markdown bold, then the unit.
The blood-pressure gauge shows **140** mmHg
